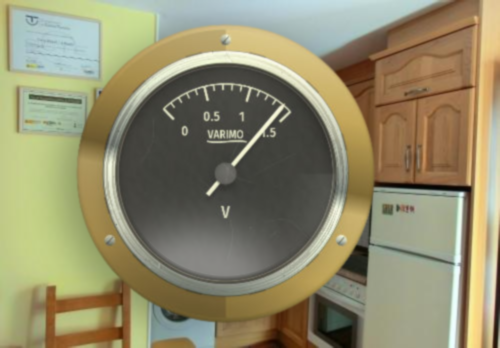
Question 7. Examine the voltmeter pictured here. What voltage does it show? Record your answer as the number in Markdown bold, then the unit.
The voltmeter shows **1.4** V
